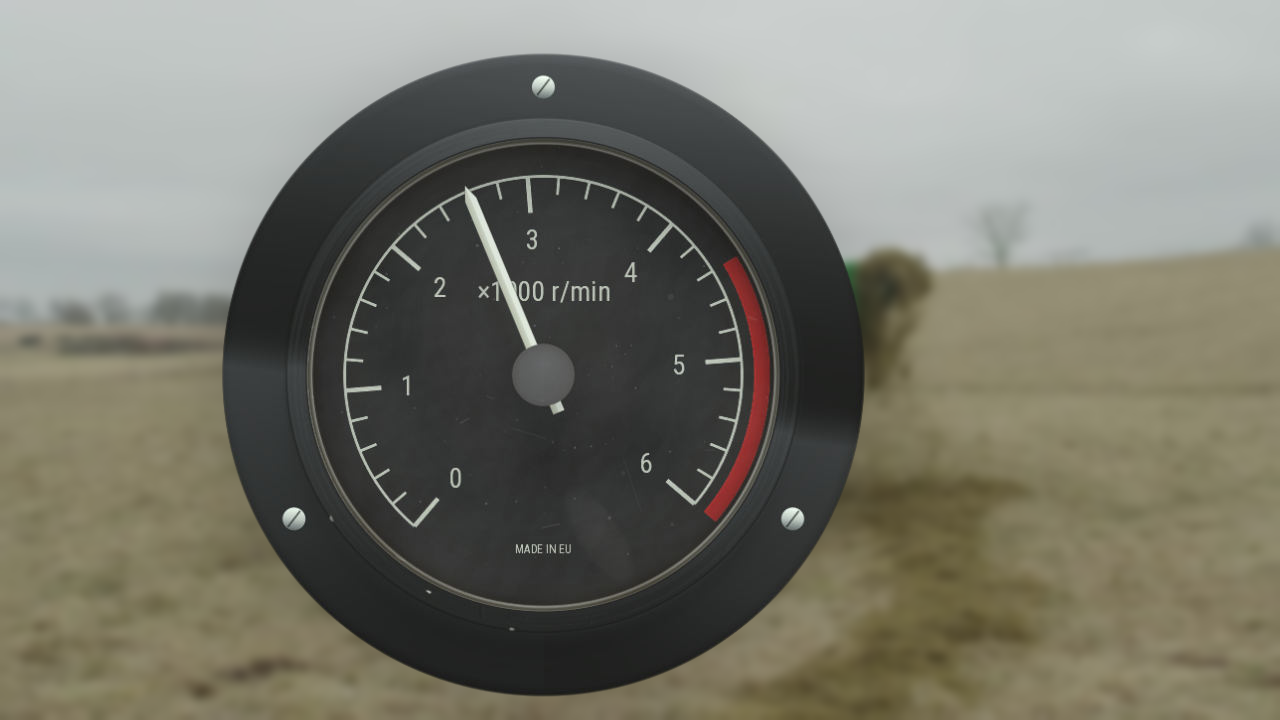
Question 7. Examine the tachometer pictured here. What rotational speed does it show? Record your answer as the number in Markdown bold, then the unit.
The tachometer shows **2600** rpm
